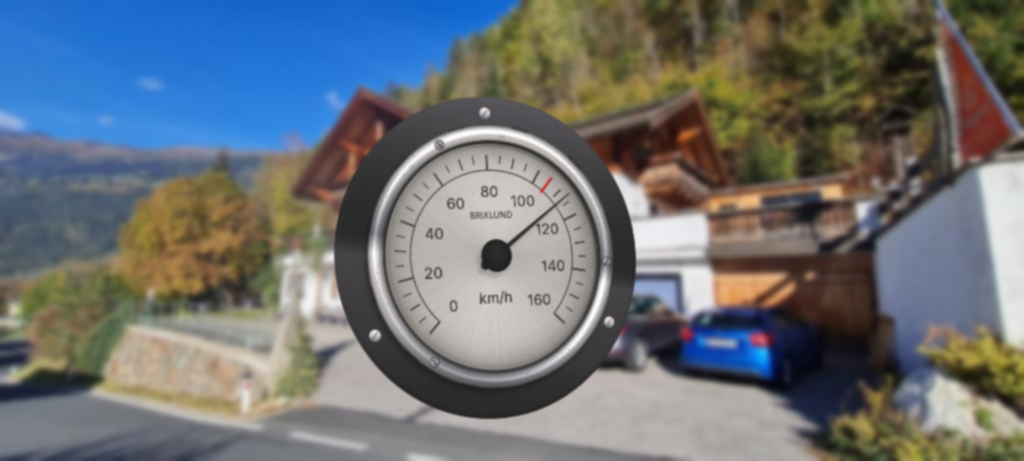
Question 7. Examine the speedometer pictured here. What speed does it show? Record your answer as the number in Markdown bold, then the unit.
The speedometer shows **112.5** km/h
